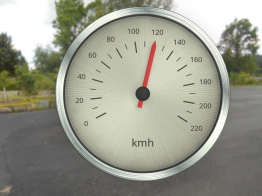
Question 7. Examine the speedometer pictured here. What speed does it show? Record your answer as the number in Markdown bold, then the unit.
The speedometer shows **120** km/h
